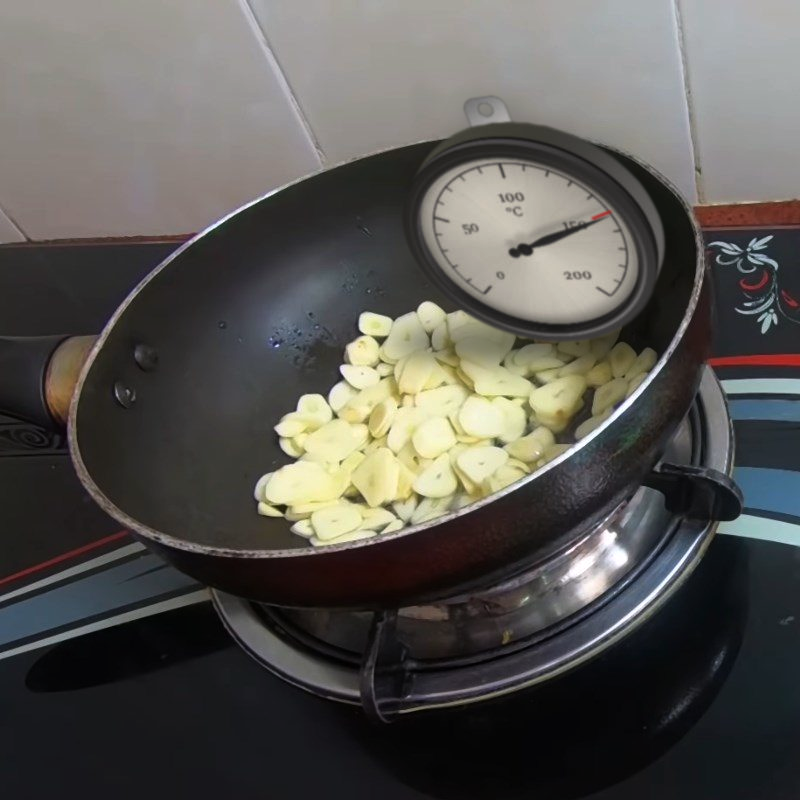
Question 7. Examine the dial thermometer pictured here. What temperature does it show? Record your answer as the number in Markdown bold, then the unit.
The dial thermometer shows **150** °C
